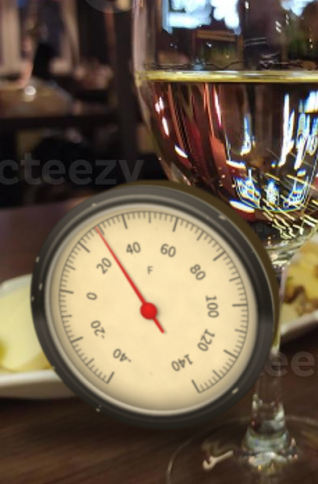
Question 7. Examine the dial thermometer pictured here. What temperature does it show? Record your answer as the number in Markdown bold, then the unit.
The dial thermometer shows **30** °F
